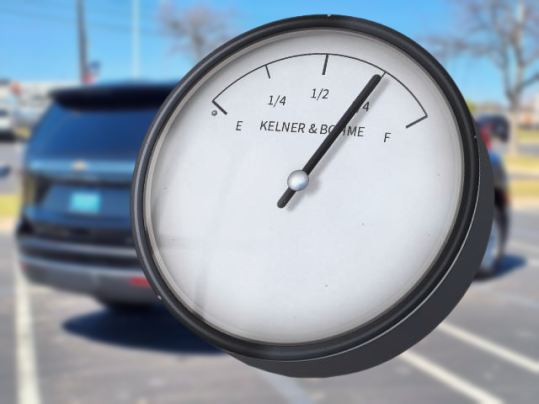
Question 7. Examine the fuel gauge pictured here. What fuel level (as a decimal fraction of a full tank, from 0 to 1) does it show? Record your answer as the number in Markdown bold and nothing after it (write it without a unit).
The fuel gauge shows **0.75**
